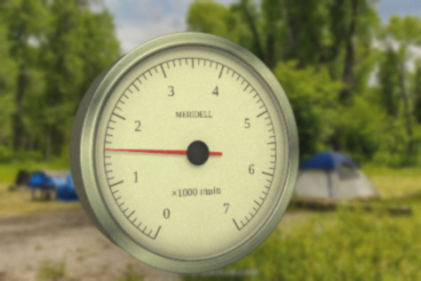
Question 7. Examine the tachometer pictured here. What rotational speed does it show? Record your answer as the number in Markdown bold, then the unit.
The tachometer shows **1500** rpm
